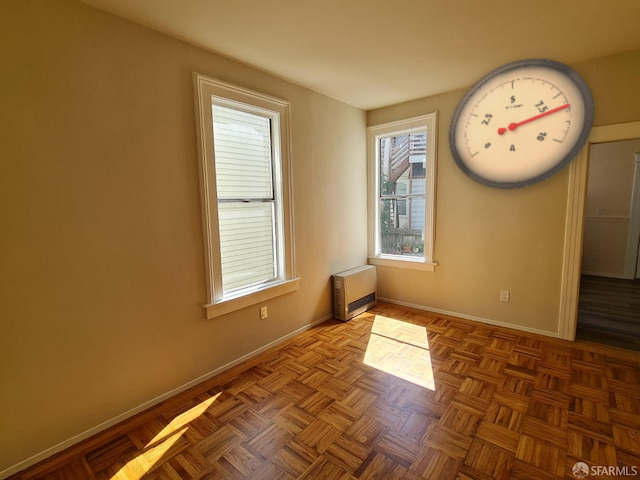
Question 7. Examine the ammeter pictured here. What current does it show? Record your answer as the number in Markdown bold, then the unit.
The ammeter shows **8.25** A
